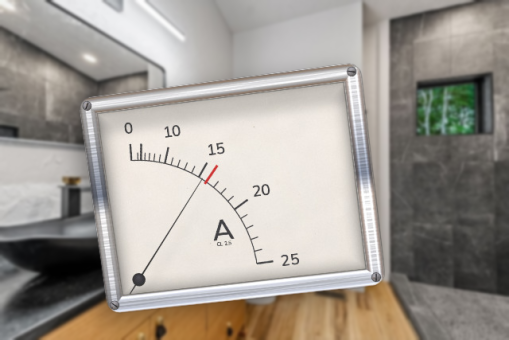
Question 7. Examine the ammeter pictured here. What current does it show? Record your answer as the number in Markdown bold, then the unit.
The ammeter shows **15.5** A
